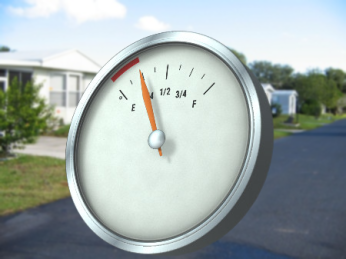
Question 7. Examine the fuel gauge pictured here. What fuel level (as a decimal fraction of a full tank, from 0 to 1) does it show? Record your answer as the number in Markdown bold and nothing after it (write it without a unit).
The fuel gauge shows **0.25**
